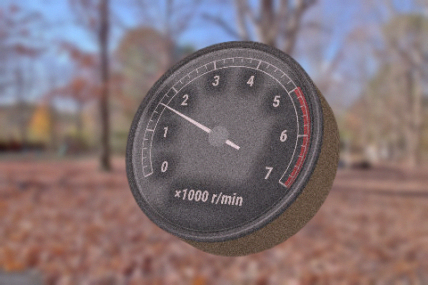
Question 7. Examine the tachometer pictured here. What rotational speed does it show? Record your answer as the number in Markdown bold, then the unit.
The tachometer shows **1600** rpm
